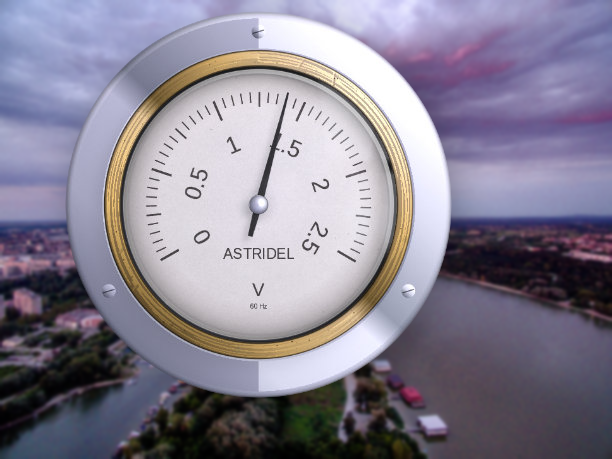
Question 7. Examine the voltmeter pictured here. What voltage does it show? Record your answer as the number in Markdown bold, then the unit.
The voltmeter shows **1.4** V
